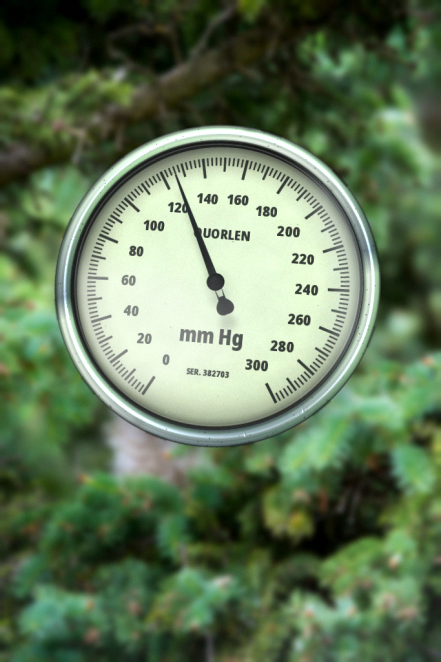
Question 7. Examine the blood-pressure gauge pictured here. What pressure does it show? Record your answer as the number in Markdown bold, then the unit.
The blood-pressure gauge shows **126** mmHg
